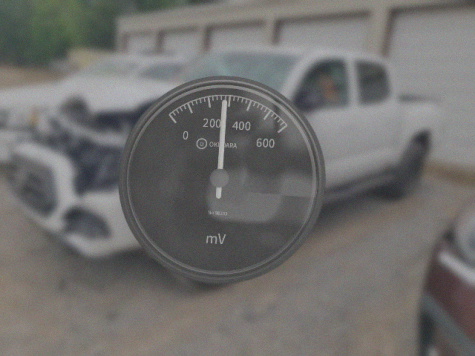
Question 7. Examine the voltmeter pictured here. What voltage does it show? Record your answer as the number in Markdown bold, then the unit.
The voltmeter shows **280** mV
